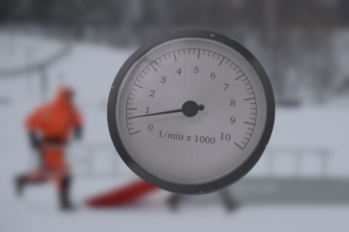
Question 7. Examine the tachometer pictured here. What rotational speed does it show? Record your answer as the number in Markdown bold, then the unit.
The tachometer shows **600** rpm
